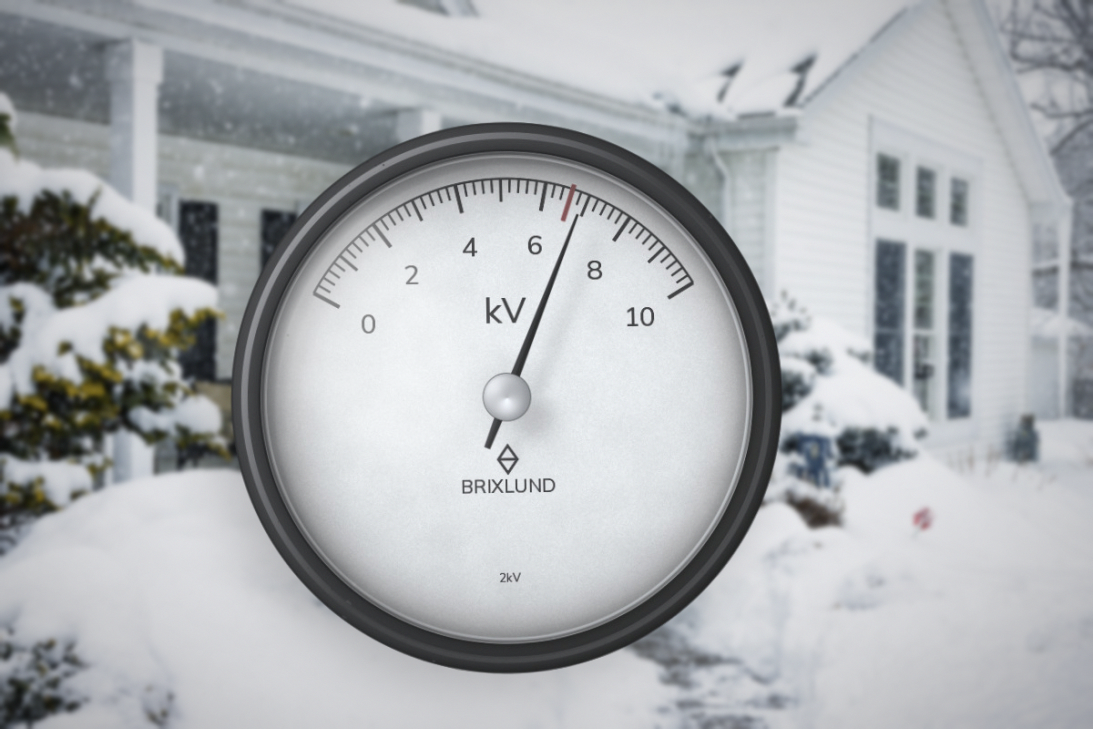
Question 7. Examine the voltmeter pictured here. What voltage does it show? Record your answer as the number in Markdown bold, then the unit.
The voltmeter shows **6.9** kV
